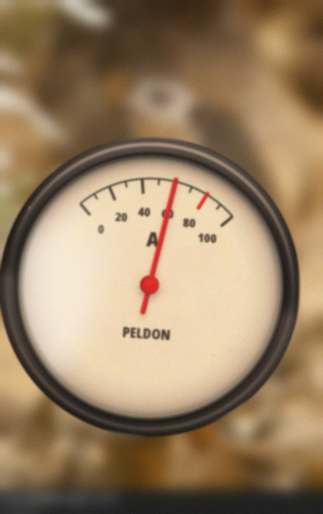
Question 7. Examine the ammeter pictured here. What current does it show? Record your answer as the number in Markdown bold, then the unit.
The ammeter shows **60** A
